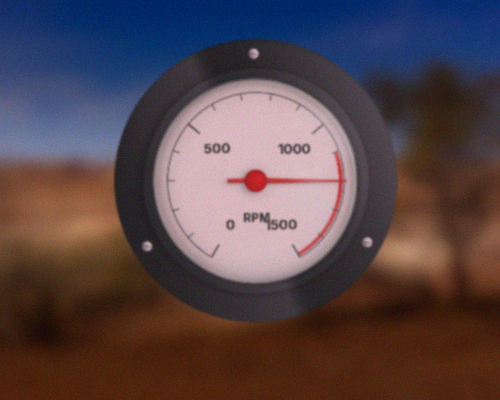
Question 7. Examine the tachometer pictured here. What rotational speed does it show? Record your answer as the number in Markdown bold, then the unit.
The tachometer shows **1200** rpm
